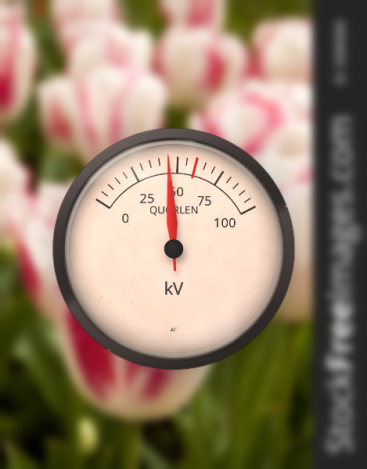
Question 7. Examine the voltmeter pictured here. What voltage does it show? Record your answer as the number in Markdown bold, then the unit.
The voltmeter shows **45** kV
